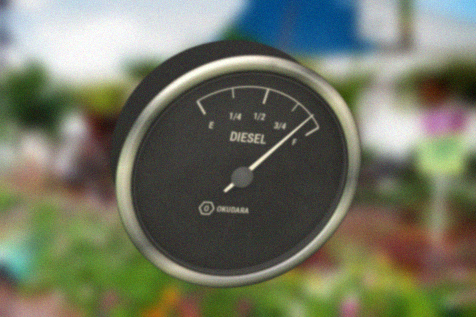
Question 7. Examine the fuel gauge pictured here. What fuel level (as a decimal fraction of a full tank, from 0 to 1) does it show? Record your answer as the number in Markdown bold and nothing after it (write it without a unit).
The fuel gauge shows **0.875**
